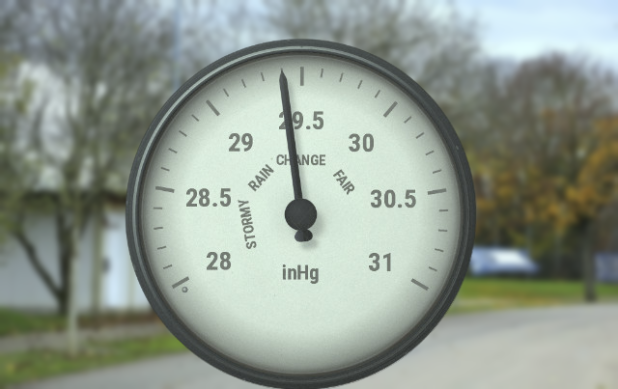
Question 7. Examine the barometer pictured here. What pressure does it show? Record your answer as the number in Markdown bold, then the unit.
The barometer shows **29.4** inHg
